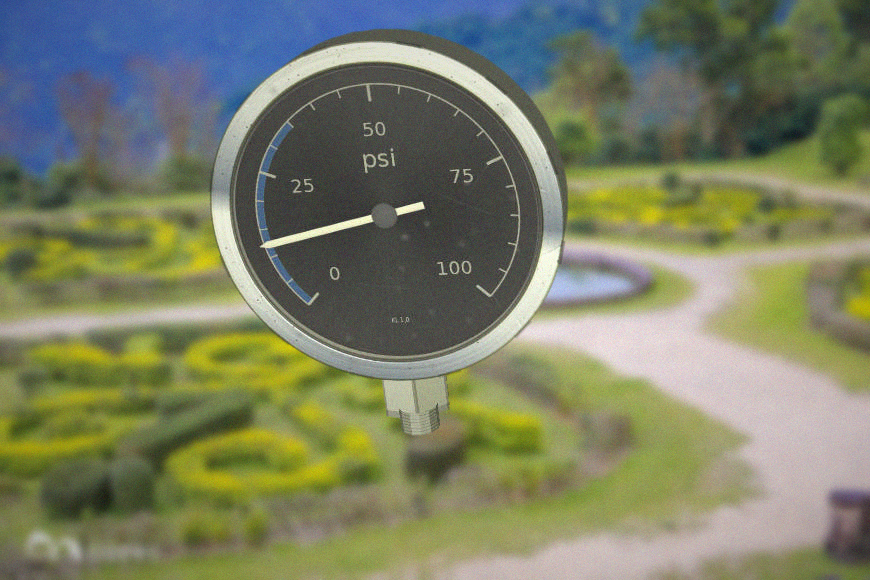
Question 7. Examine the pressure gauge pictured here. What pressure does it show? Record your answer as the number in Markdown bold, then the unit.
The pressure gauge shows **12.5** psi
